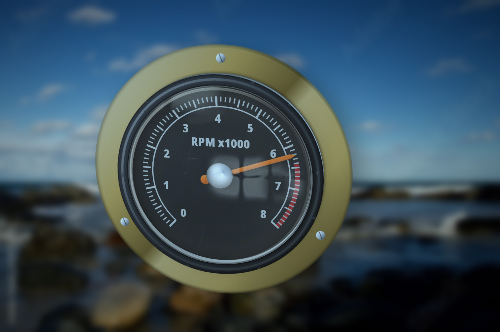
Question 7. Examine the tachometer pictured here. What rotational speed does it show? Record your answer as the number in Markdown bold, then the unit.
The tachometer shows **6200** rpm
